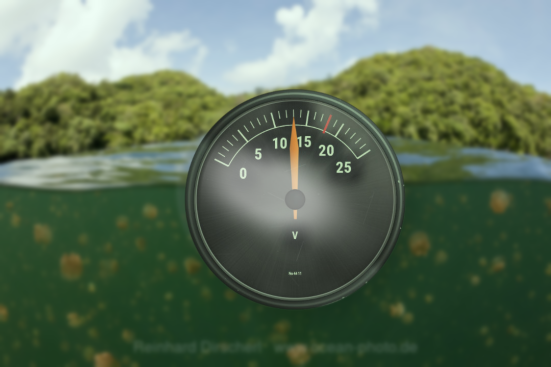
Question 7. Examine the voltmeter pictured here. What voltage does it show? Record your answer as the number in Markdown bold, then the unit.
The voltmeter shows **13** V
